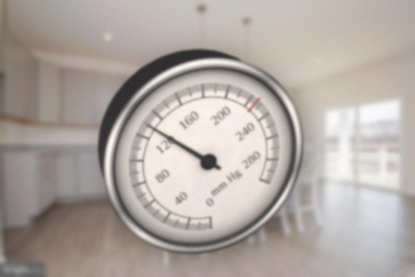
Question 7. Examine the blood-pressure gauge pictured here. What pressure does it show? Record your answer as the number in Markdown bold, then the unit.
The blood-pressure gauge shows **130** mmHg
